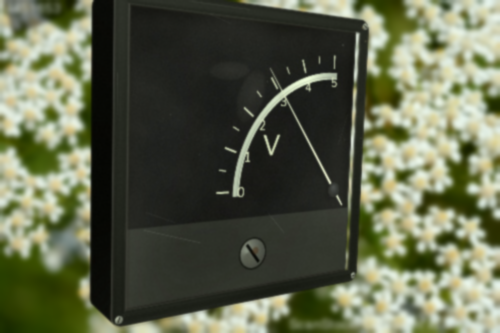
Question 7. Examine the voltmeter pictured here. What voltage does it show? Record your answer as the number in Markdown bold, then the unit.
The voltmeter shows **3** V
